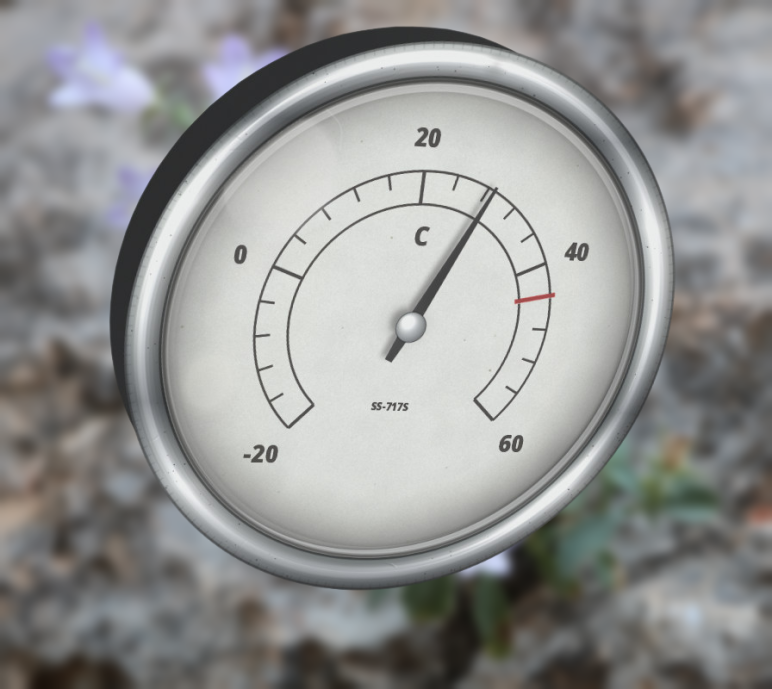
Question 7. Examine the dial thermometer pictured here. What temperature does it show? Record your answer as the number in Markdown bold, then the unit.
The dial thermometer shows **28** °C
